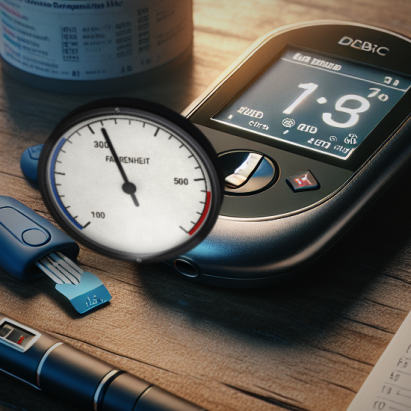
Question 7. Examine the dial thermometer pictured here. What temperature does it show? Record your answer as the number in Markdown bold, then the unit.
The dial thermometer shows **320** °F
